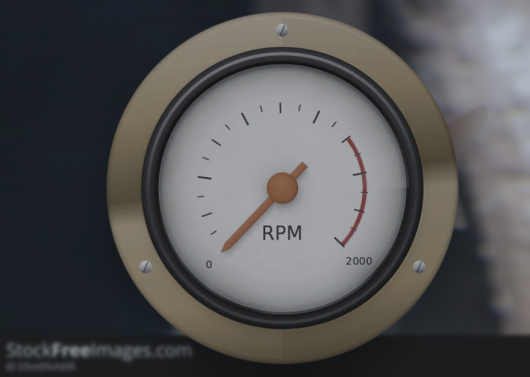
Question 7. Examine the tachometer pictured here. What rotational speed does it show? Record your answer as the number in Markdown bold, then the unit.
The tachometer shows **0** rpm
